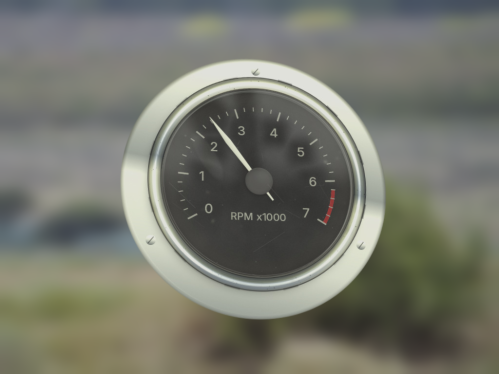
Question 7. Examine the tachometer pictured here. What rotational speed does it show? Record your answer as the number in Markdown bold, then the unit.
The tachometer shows **2400** rpm
